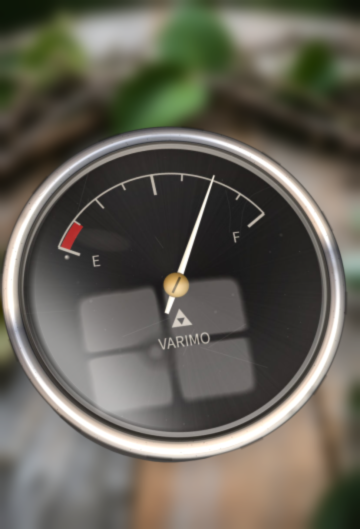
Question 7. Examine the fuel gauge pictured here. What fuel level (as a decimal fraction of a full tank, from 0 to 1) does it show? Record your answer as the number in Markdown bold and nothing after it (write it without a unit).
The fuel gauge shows **0.75**
